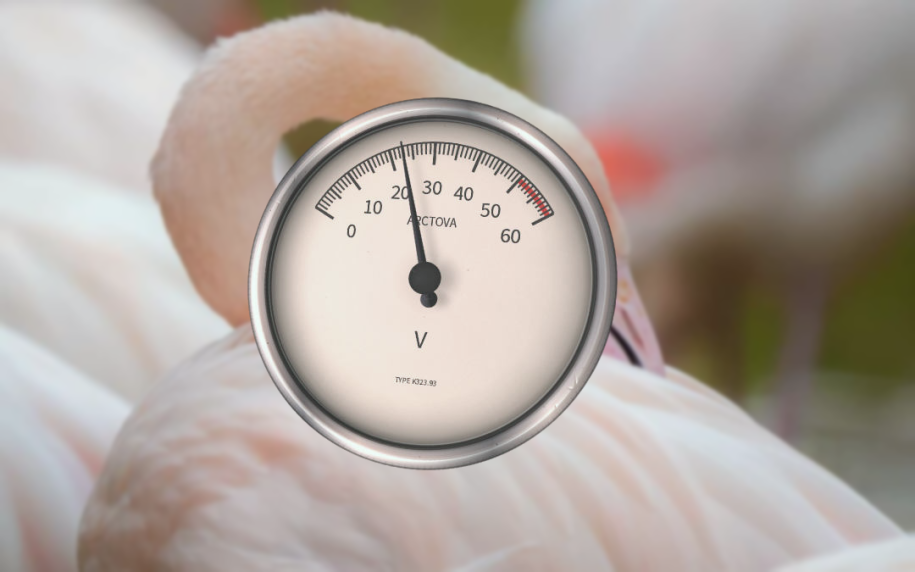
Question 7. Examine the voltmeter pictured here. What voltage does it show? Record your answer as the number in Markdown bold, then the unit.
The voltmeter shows **23** V
